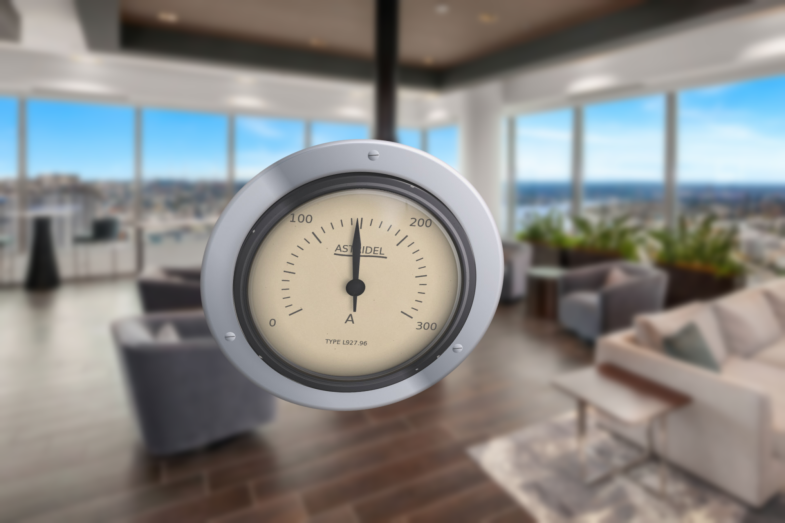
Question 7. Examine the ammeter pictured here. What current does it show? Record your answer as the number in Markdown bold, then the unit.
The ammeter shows **145** A
